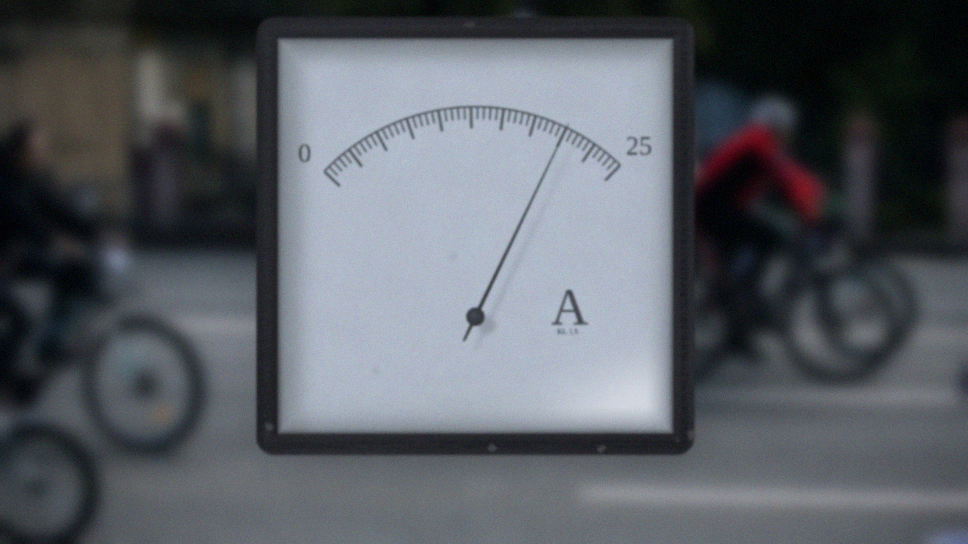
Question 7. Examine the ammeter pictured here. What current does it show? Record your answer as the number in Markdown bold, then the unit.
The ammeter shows **20** A
